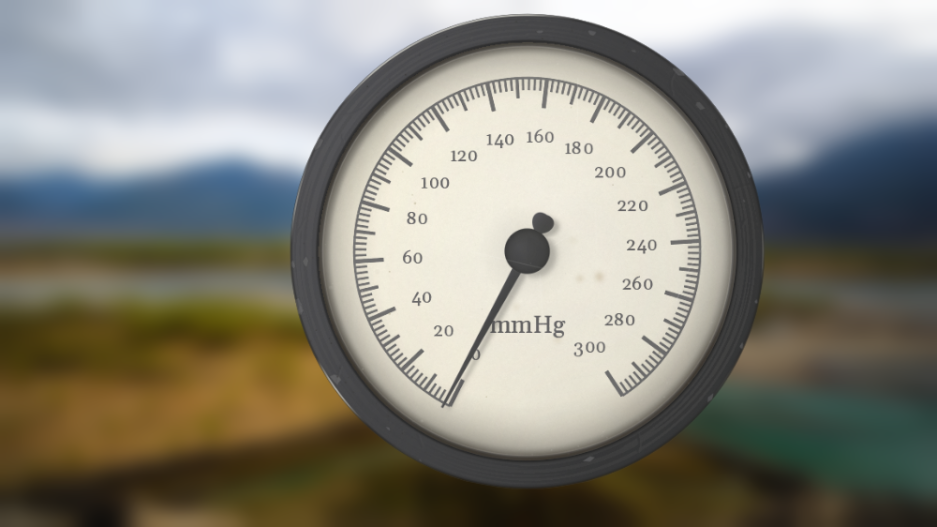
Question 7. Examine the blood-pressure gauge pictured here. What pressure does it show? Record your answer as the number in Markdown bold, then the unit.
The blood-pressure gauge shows **2** mmHg
